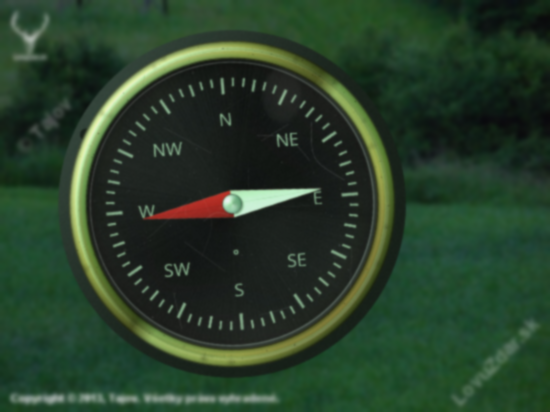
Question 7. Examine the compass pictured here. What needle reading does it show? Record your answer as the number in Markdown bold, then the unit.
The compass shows **265** °
